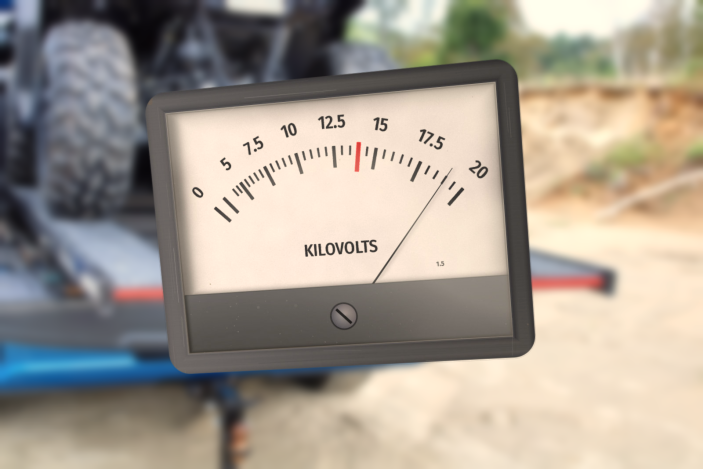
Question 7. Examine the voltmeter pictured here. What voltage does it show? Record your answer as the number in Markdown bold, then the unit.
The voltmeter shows **19** kV
